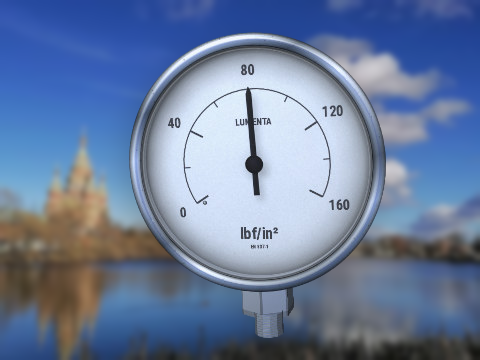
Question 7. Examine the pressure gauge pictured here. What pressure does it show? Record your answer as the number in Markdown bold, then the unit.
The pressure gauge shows **80** psi
